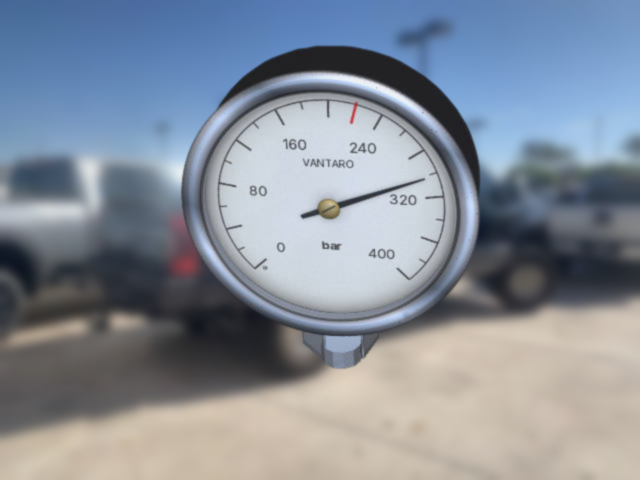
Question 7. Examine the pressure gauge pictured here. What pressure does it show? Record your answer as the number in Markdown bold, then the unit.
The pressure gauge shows **300** bar
